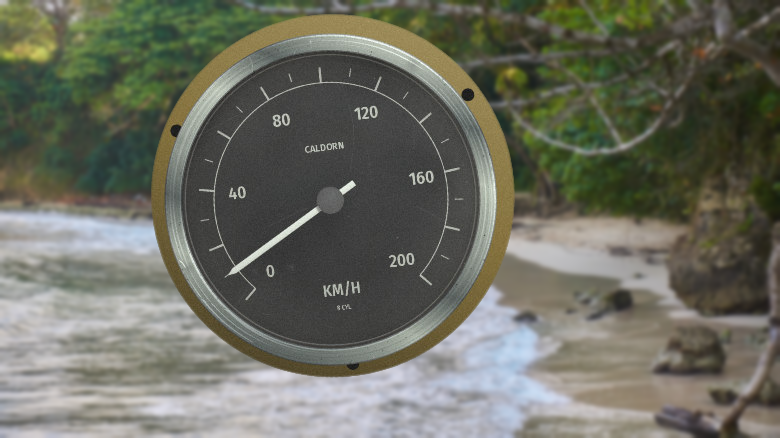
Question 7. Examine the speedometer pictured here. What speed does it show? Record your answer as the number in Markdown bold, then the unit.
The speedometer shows **10** km/h
